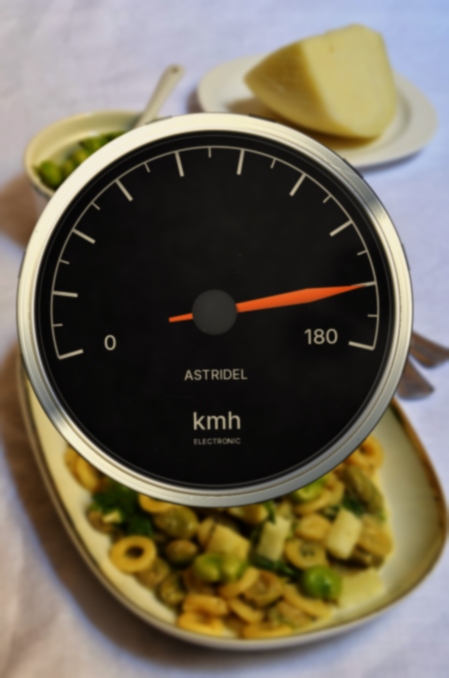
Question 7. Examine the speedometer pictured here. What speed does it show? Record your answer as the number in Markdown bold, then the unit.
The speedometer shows **160** km/h
